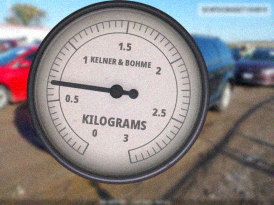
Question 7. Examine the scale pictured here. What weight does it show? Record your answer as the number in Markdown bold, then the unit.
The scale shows **0.65** kg
